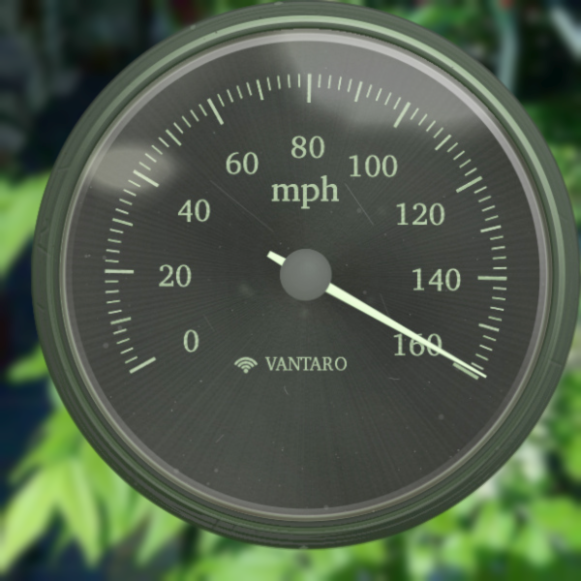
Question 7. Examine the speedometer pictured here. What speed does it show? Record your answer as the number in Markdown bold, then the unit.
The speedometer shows **159** mph
